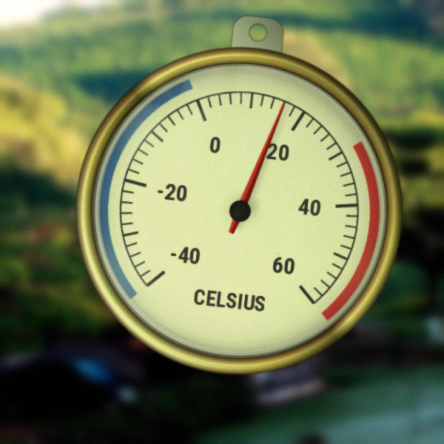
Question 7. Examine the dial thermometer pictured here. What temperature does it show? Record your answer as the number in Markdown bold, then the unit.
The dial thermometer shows **16** °C
